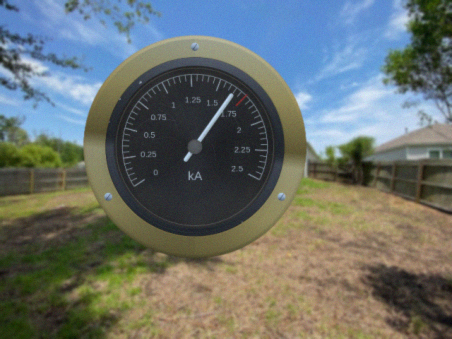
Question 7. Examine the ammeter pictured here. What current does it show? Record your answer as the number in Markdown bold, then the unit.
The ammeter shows **1.65** kA
